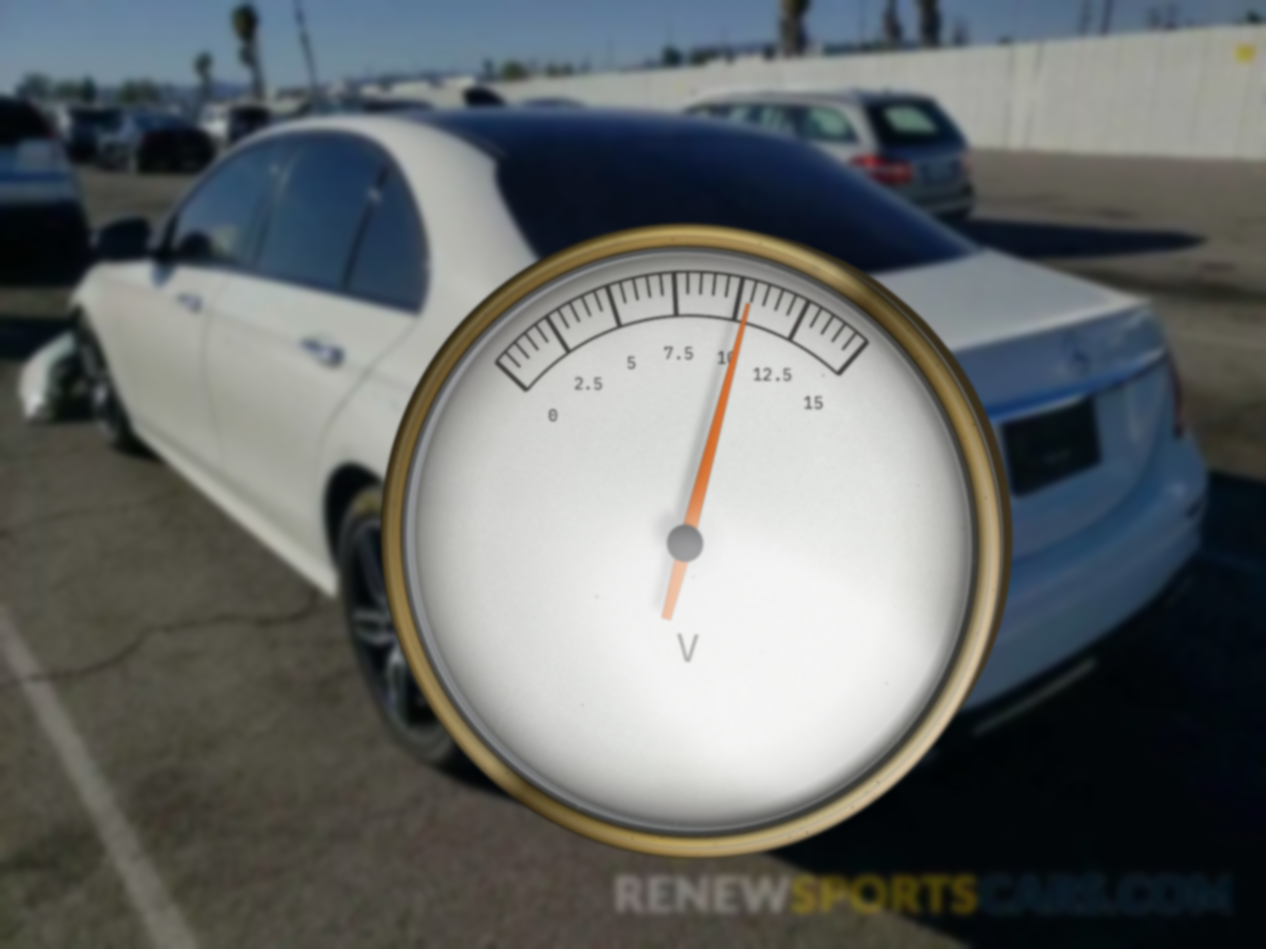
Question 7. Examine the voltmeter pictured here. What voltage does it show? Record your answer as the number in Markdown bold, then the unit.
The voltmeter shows **10.5** V
